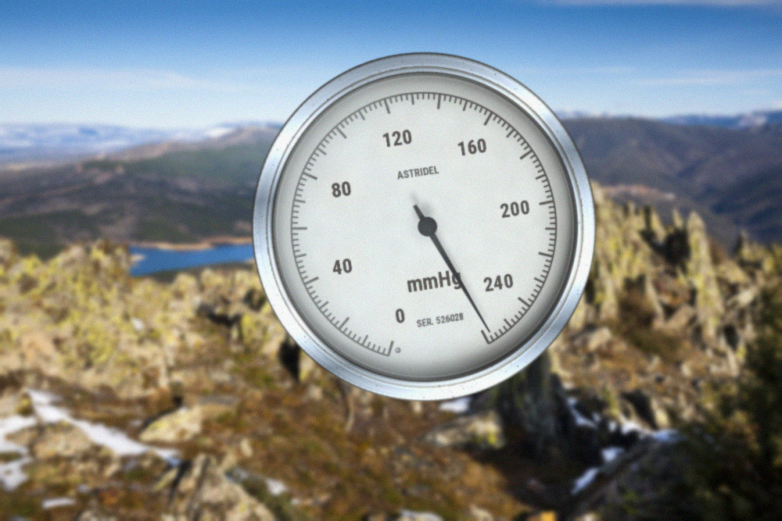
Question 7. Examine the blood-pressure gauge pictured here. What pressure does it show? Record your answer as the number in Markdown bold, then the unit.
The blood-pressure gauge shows **258** mmHg
